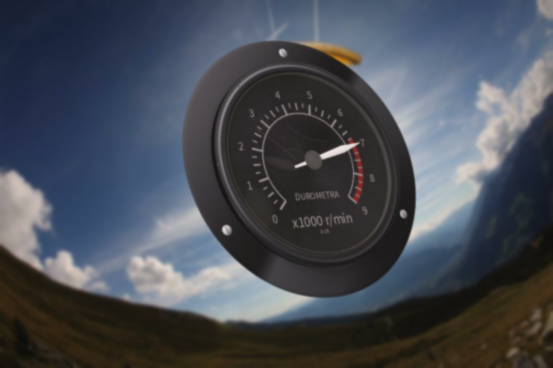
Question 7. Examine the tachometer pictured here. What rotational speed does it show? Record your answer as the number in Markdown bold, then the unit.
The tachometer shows **7000** rpm
